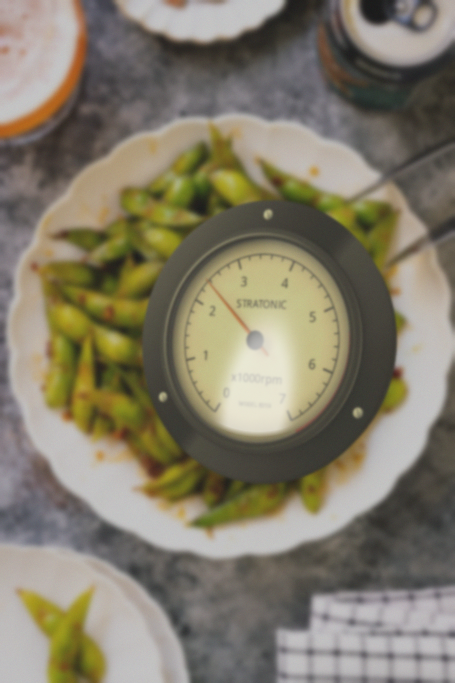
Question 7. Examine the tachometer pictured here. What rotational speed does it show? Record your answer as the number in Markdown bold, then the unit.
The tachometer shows **2400** rpm
